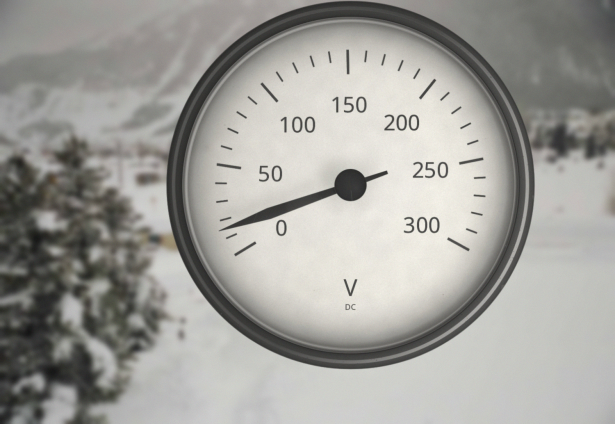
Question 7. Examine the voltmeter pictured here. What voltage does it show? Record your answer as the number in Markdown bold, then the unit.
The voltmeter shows **15** V
